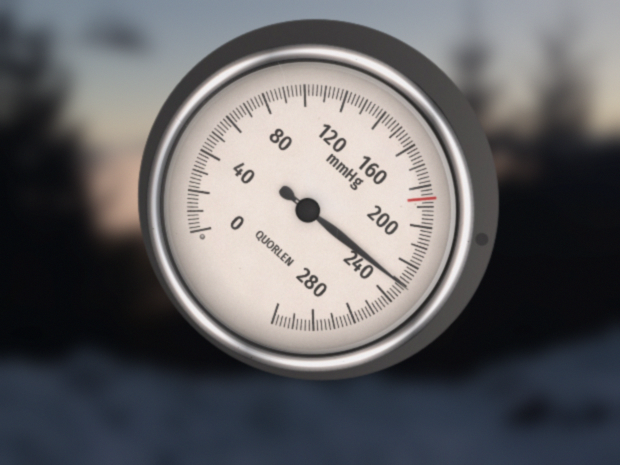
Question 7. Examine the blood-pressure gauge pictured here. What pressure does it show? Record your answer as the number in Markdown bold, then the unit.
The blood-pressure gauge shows **230** mmHg
